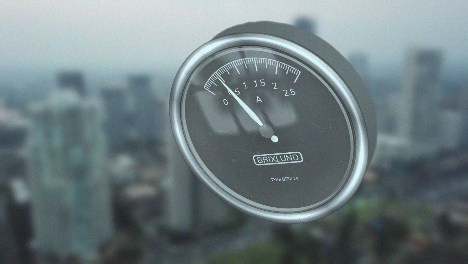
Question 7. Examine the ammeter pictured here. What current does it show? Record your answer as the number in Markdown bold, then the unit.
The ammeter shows **0.5** A
